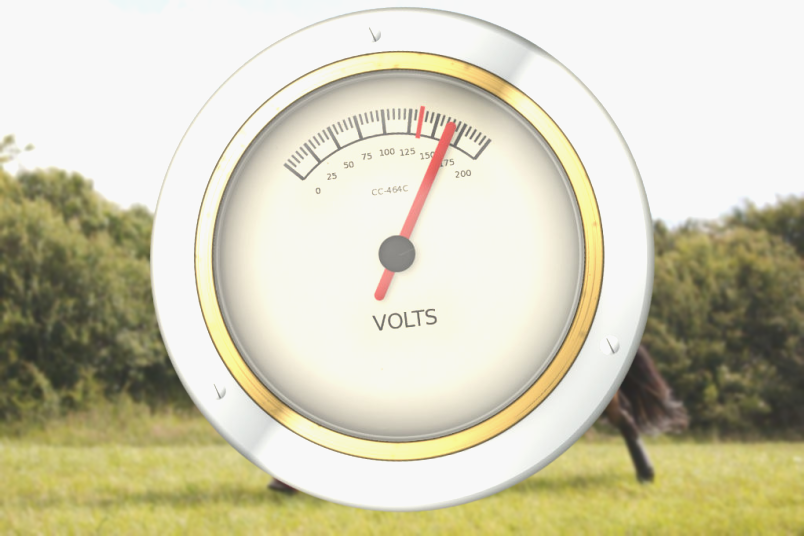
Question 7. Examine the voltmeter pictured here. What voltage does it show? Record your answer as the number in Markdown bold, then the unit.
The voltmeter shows **165** V
